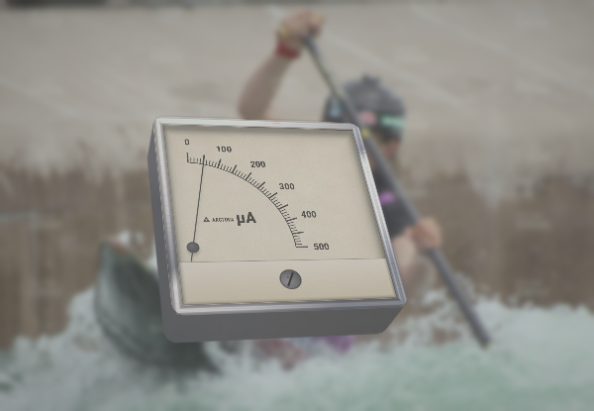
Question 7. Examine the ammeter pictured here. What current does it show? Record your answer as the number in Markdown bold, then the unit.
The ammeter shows **50** µA
